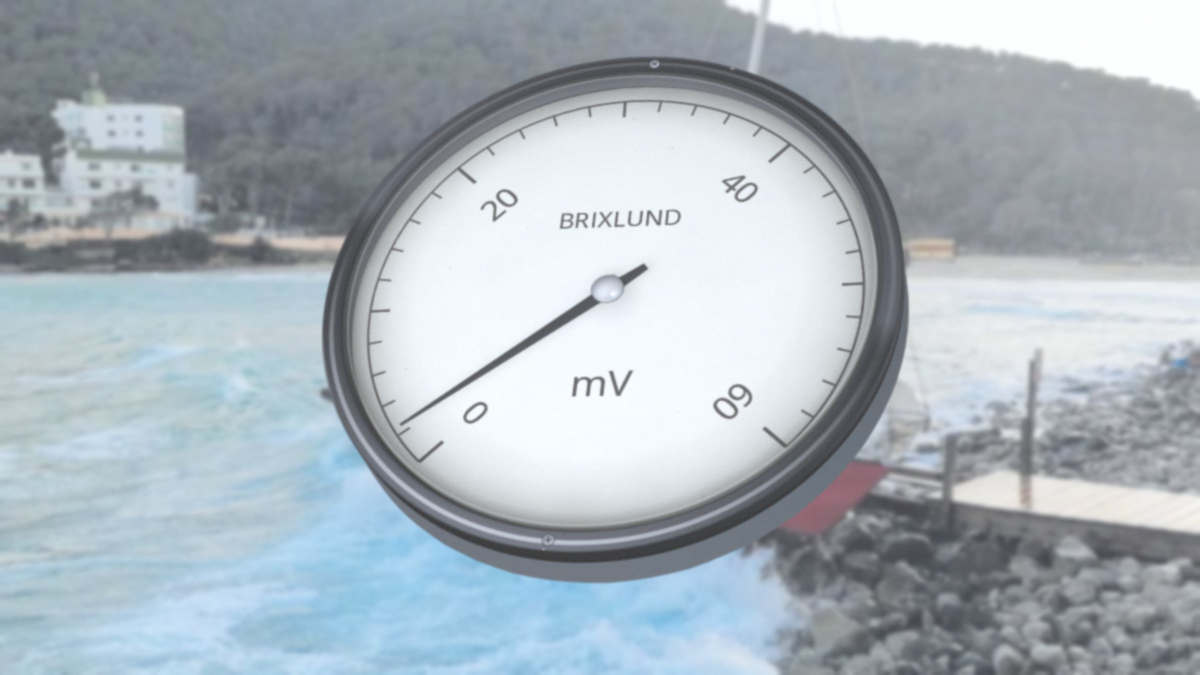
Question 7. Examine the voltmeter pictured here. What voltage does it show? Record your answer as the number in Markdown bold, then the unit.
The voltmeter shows **2** mV
